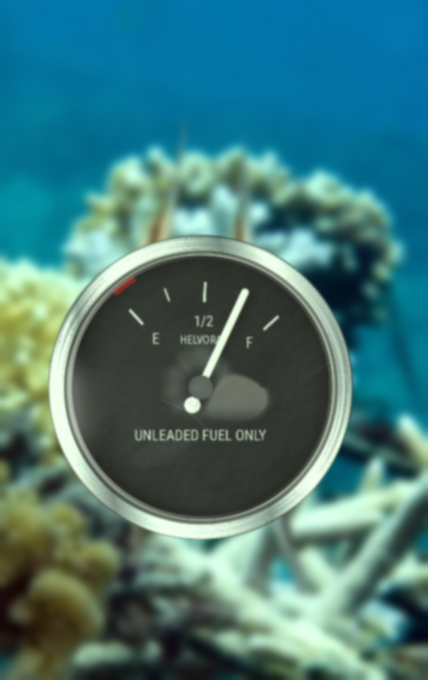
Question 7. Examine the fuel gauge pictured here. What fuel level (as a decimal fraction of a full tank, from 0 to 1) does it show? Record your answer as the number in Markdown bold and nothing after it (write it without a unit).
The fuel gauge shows **0.75**
